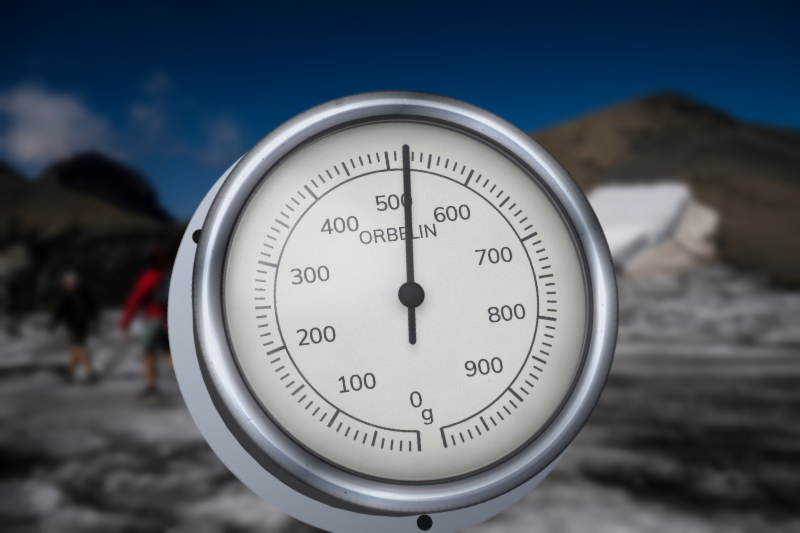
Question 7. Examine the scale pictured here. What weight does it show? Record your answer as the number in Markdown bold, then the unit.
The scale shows **520** g
